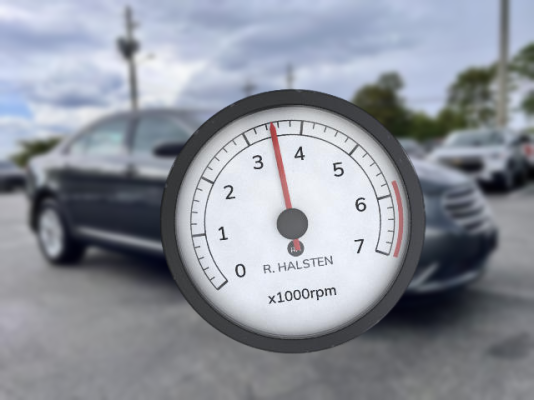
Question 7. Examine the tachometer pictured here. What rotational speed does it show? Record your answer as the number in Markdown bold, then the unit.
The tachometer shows **3500** rpm
